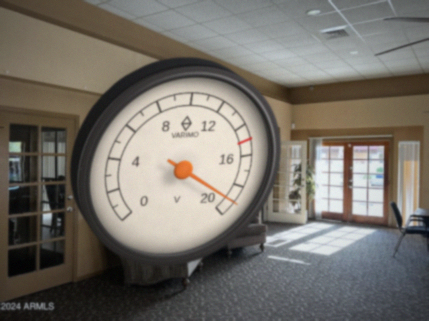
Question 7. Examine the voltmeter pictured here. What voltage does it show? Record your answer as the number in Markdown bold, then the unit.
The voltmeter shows **19** V
